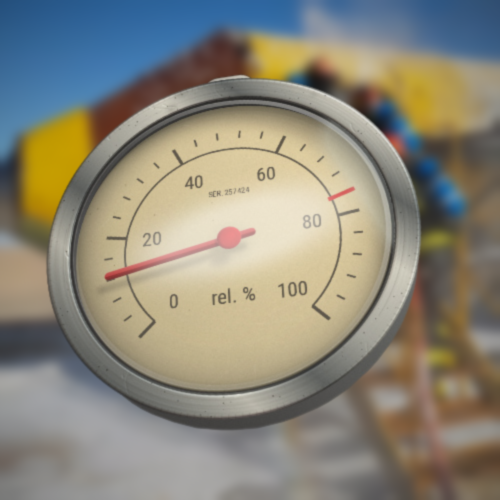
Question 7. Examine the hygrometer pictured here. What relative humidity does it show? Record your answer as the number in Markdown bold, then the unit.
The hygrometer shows **12** %
